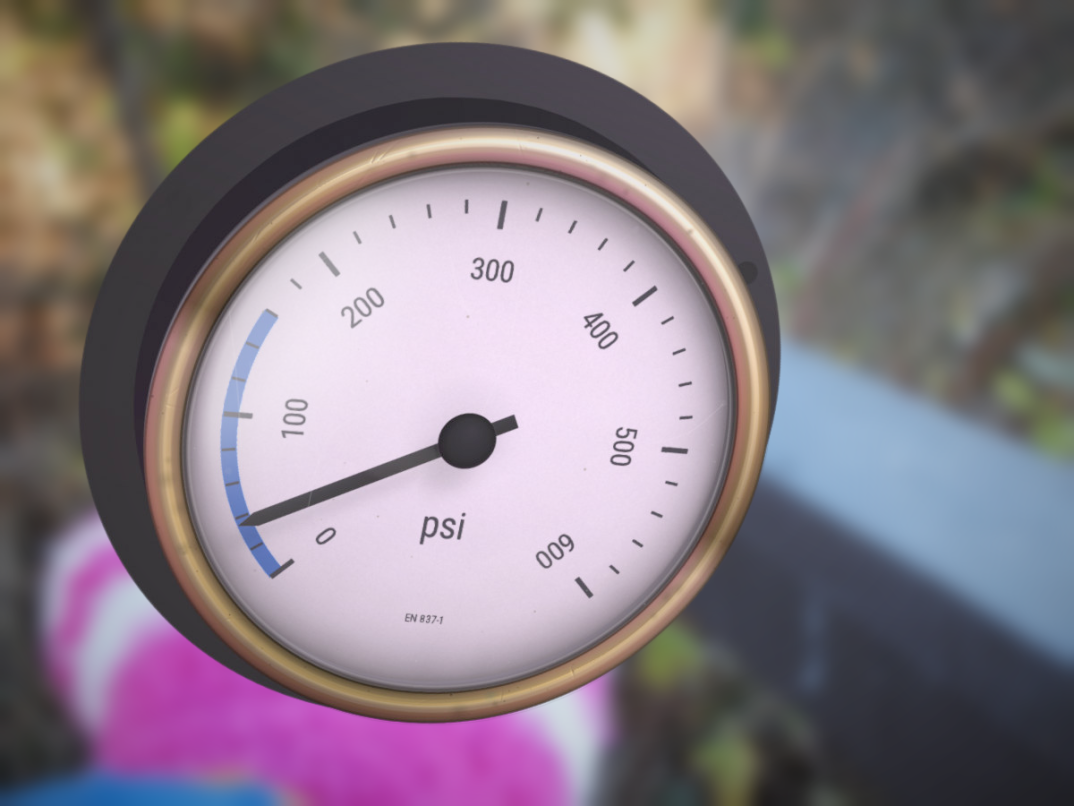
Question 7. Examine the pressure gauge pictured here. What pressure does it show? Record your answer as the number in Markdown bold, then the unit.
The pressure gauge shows **40** psi
